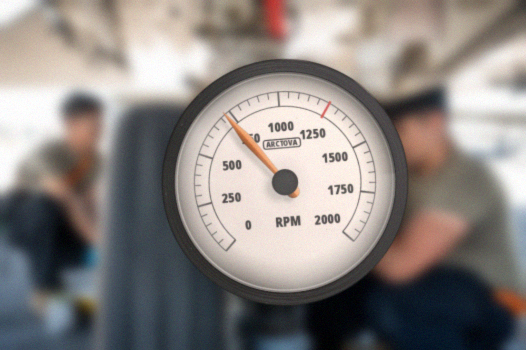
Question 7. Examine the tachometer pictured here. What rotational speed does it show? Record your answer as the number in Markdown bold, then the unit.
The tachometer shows **725** rpm
